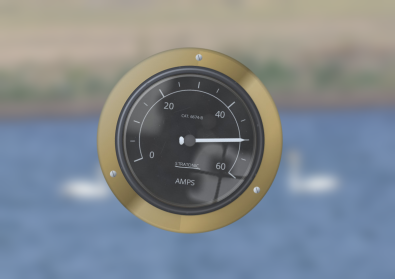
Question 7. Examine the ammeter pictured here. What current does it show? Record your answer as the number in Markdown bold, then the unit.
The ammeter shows **50** A
